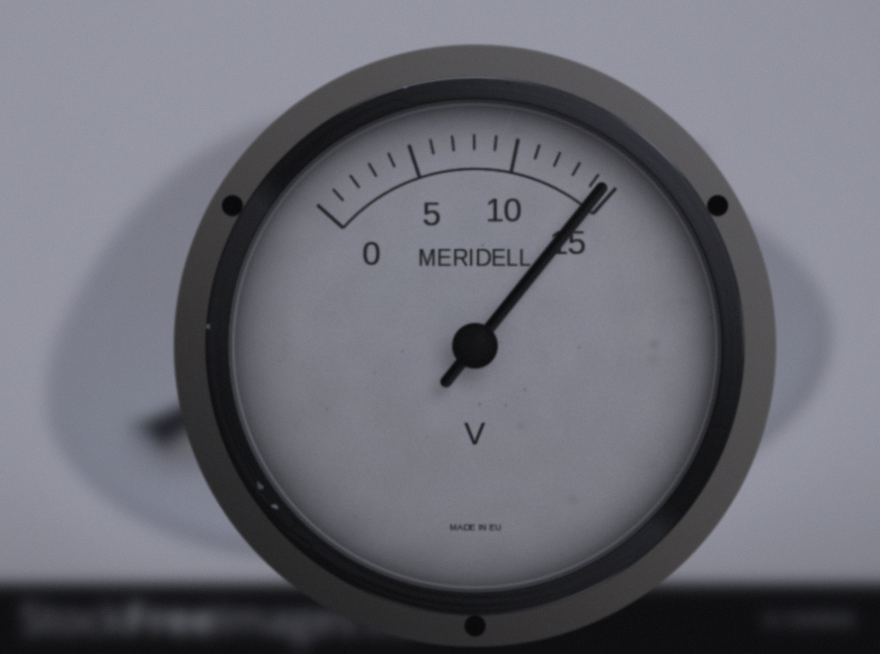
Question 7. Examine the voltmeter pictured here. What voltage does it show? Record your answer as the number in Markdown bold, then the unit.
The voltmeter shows **14.5** V
